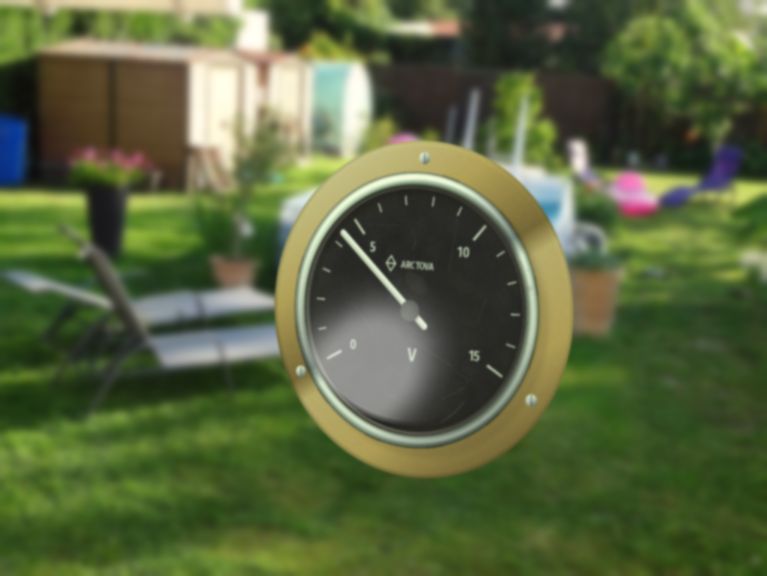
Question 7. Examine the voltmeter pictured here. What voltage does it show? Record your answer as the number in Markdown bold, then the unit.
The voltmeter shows **4.5** V
